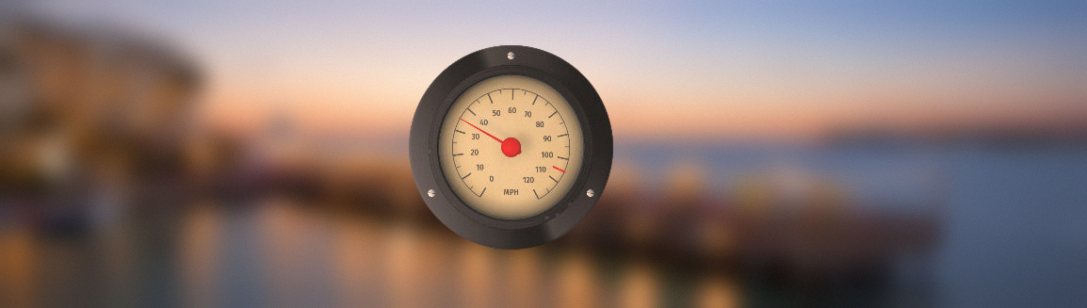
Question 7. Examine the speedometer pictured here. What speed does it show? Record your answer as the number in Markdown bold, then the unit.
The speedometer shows **35** mph
